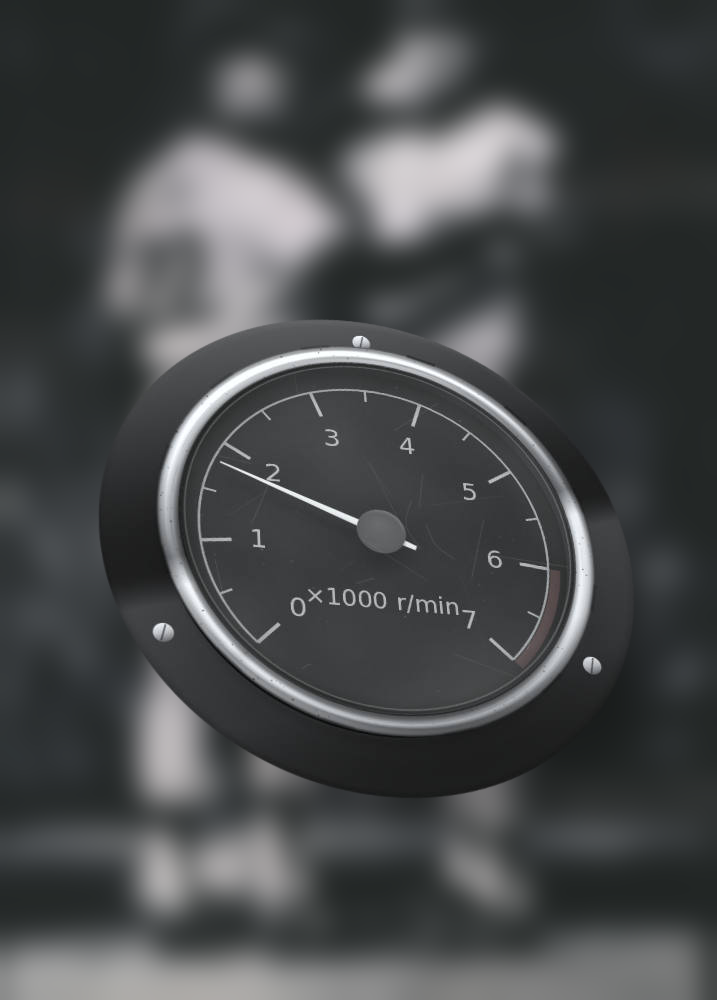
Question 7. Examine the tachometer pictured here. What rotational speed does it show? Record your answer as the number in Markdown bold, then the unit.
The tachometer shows **1750** rpm
